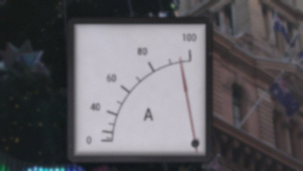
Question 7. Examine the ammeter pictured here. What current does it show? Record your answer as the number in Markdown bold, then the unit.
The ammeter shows **95** A
